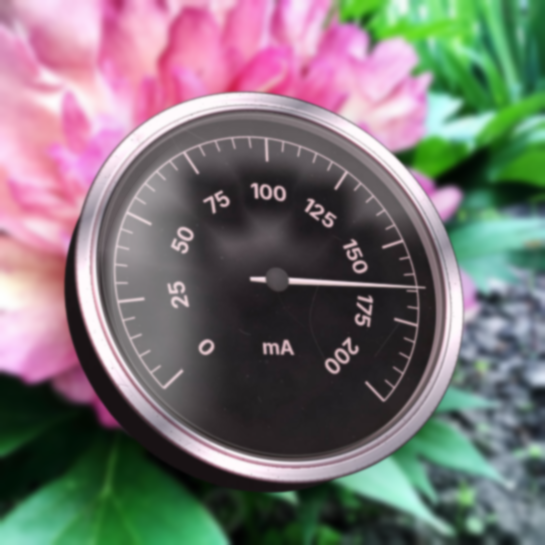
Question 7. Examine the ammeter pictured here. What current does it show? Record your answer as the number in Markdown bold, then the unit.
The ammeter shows **165** mA
